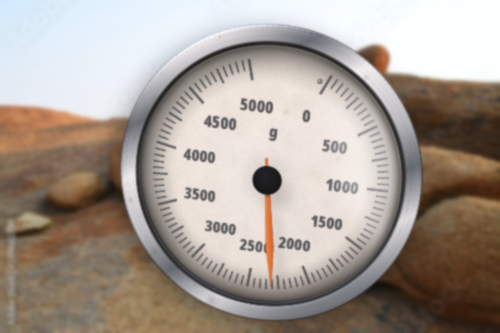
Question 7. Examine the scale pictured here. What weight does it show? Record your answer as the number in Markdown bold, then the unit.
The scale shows **2300** g
